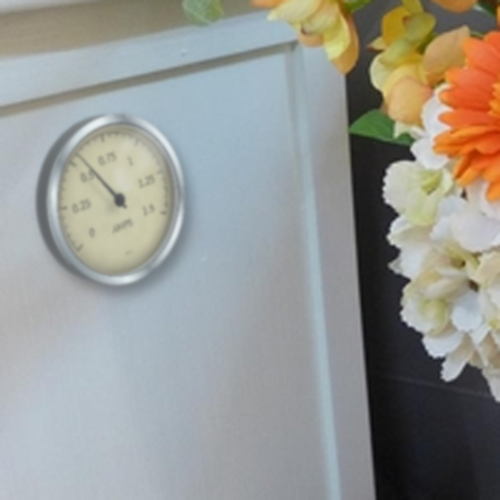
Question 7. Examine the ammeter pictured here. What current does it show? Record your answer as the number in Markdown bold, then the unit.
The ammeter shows **0.55** A
